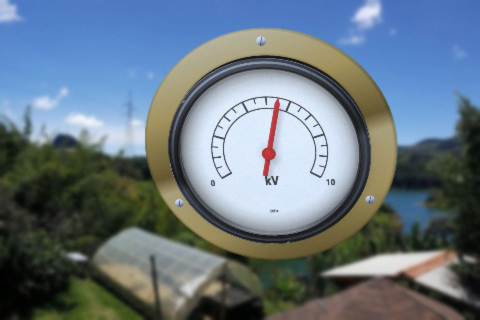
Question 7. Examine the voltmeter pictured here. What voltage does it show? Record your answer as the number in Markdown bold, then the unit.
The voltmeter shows **5.5** kV
